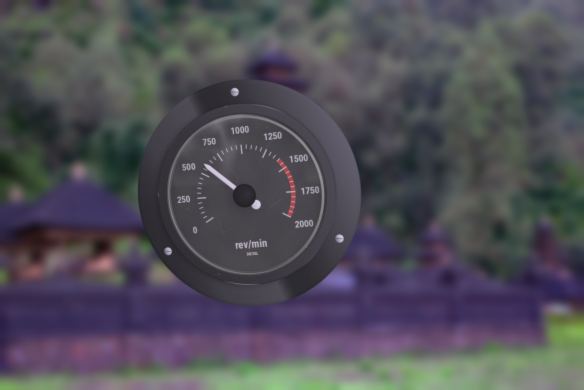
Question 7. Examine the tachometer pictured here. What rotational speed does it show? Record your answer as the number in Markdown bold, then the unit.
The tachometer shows **600** rpm
